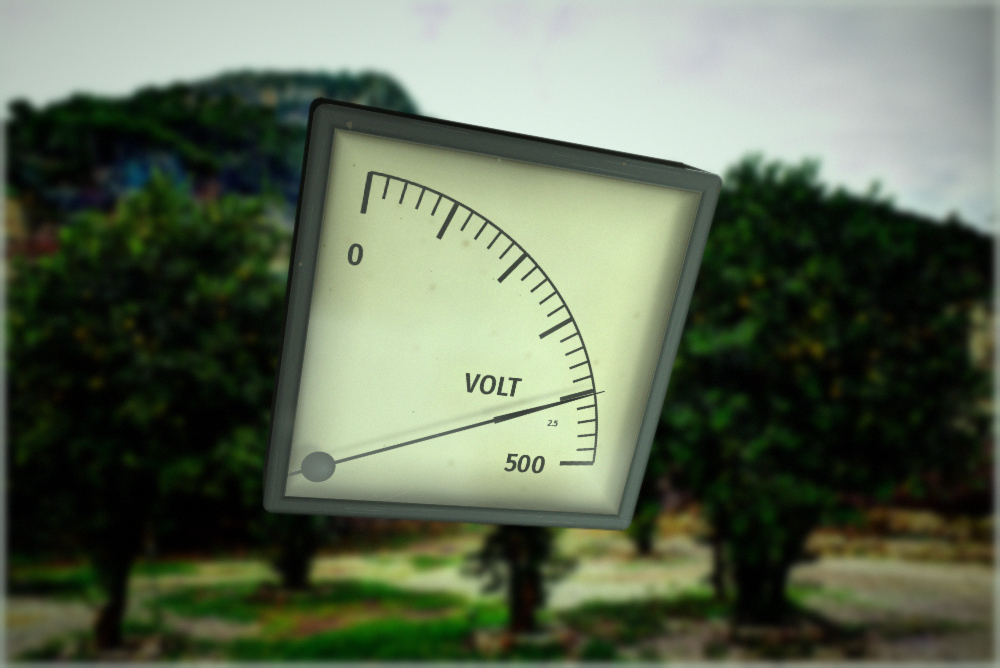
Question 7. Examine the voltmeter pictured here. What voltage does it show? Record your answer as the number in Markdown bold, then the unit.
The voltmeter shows **400** V
